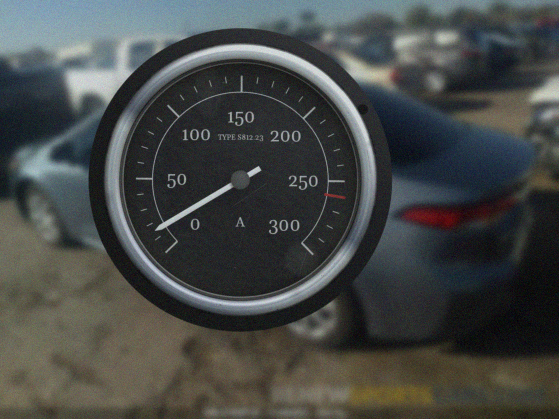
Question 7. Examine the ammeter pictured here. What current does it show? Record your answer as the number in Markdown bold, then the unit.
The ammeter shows **15** A
